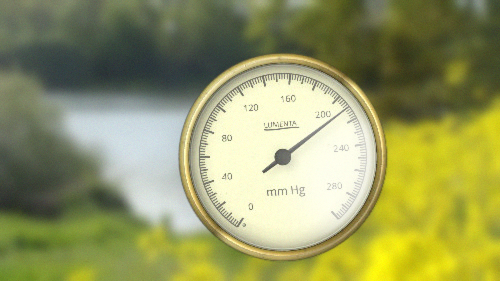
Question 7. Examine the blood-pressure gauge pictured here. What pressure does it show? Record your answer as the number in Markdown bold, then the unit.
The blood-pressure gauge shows **210** mmHg
